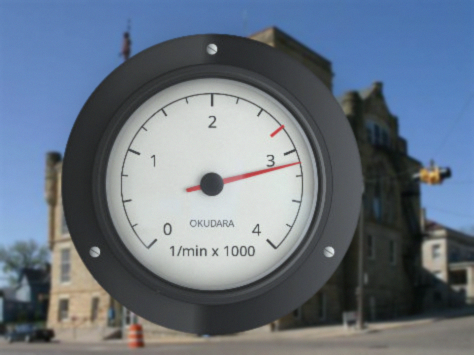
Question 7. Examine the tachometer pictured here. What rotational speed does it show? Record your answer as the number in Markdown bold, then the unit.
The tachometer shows **3125** rpm
